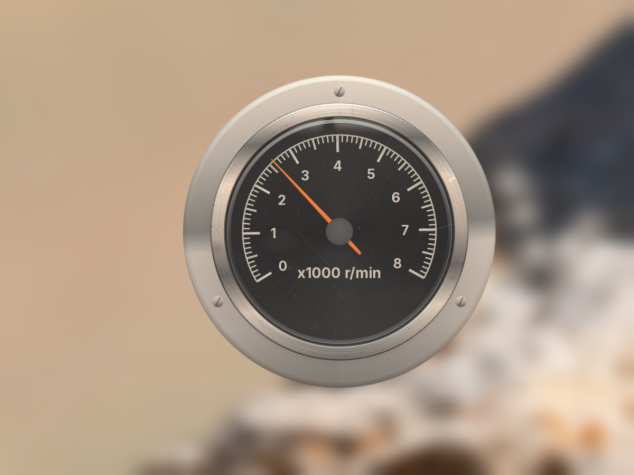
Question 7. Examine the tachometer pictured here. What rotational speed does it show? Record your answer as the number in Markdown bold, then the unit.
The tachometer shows **2600** rpm
